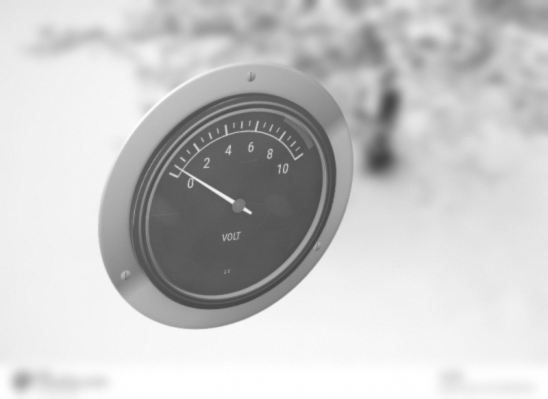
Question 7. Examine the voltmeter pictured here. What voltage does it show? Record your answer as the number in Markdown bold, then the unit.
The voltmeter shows **0.5** V
